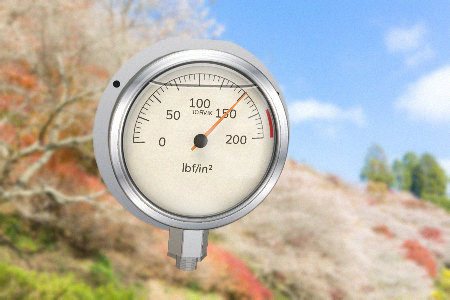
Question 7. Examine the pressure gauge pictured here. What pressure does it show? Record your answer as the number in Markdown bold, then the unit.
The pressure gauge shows **150** psi
